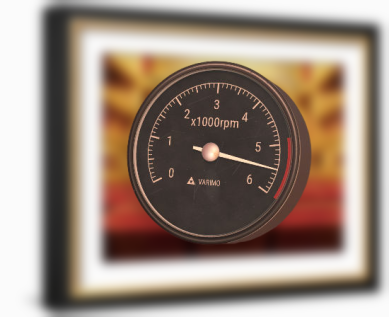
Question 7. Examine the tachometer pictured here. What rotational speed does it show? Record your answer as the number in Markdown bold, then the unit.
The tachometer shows **5500** rpm
